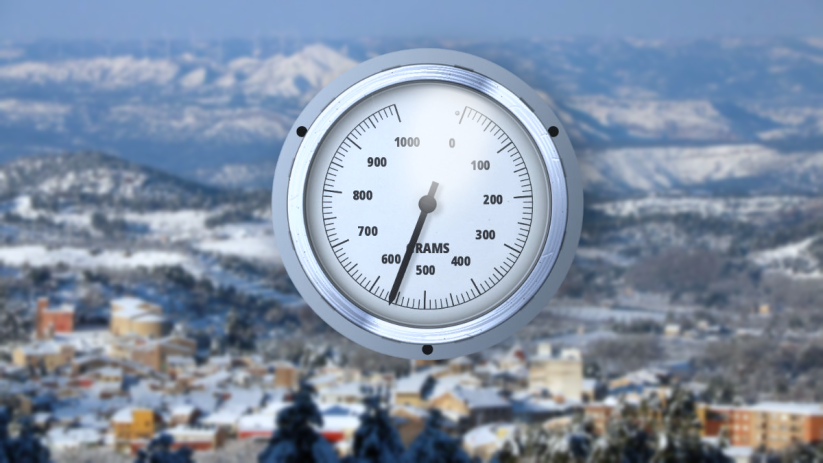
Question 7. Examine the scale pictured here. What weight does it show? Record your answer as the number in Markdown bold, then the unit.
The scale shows **560** g
